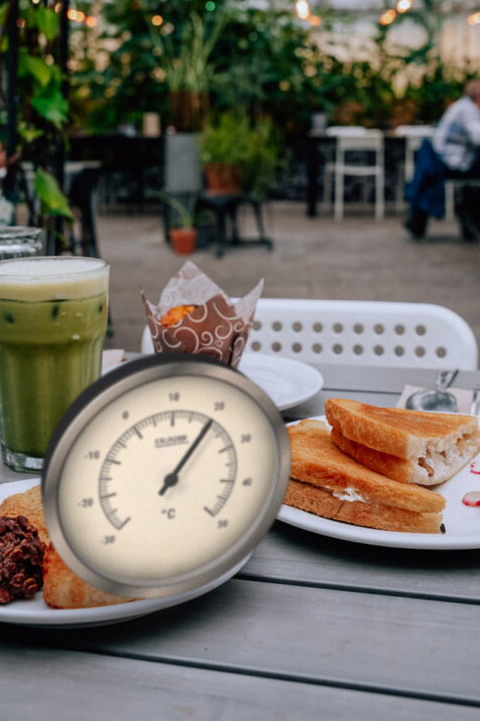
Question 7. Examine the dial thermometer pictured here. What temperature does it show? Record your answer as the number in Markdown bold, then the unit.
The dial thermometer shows **20** °C
